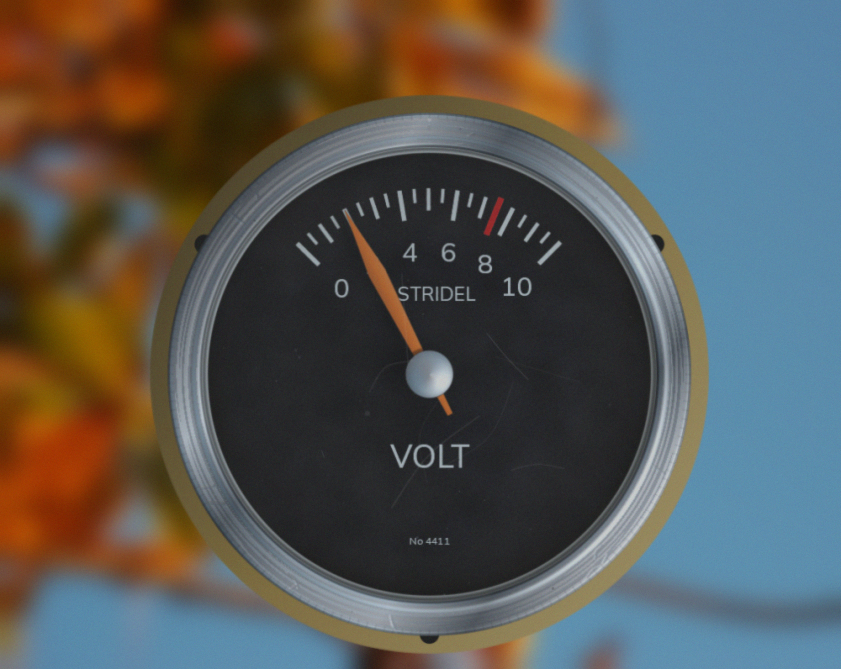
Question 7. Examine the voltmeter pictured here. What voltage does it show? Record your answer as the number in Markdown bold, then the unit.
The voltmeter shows **2** V
